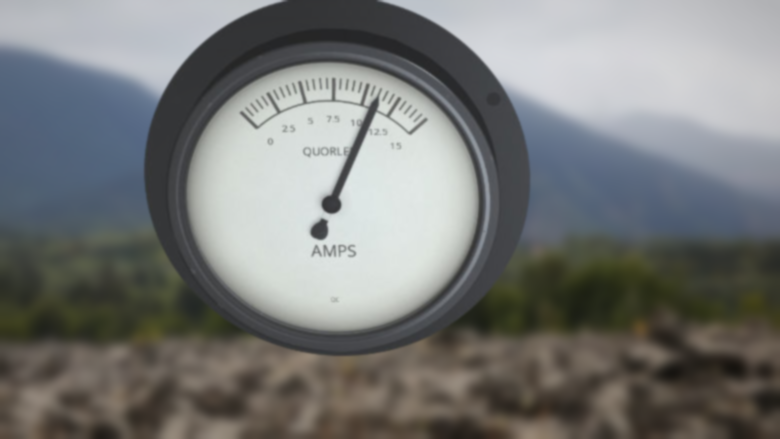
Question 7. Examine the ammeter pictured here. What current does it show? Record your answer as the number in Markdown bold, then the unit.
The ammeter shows **11** A
